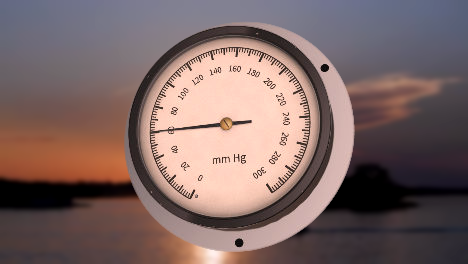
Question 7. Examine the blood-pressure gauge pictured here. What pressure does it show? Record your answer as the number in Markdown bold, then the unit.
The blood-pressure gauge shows **60** mmHg
